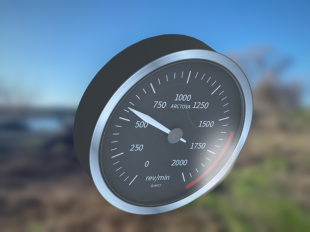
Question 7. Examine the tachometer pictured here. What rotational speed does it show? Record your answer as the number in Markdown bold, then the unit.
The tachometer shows **575** rpm
